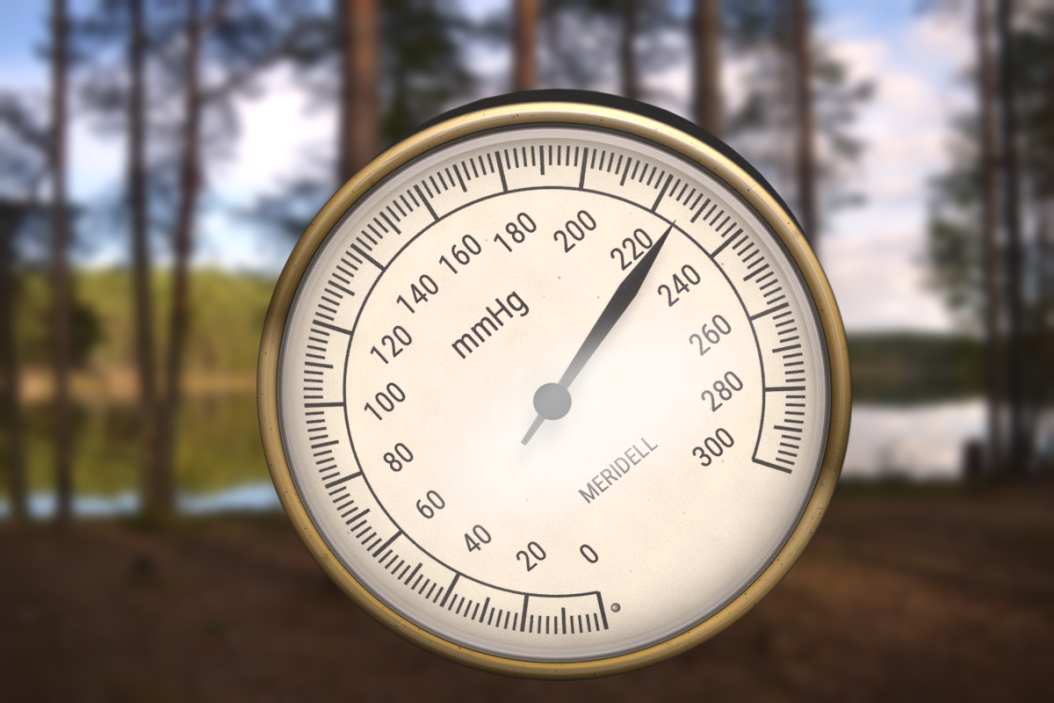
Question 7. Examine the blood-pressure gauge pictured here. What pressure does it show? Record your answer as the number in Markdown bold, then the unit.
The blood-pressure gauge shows **226** mmHg
